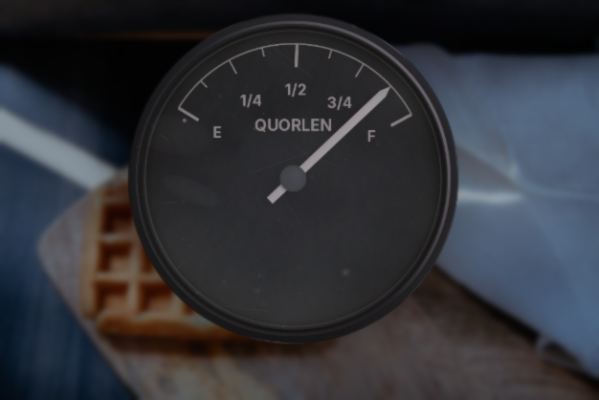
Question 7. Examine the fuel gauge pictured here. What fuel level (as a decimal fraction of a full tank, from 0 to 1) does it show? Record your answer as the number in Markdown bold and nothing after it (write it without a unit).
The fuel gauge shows **0.875**
